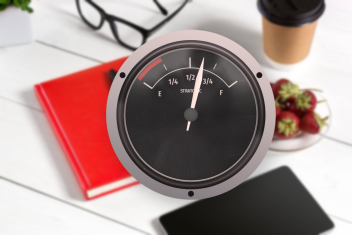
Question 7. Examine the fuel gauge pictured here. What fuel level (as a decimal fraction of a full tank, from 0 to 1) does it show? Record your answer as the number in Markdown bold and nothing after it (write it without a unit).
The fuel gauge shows **0.625**
